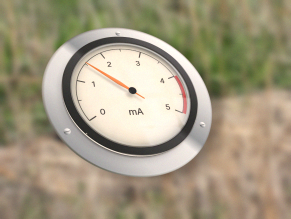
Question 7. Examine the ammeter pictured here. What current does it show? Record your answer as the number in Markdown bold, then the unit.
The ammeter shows **1.5** mA
